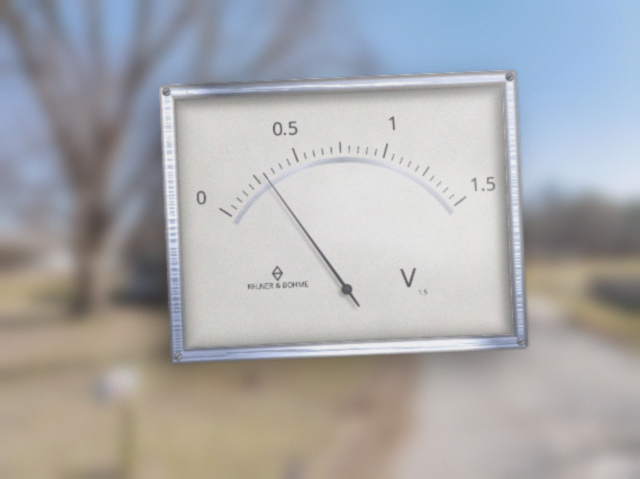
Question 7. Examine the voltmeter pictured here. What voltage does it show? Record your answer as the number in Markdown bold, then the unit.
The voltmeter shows **0.3** V
